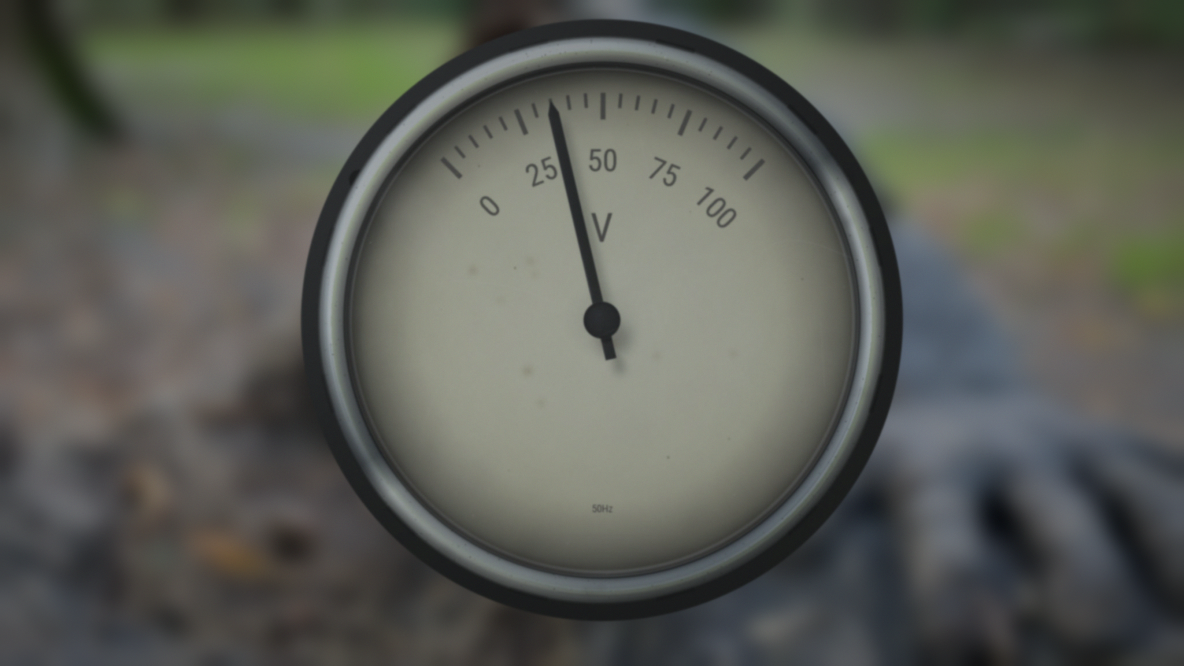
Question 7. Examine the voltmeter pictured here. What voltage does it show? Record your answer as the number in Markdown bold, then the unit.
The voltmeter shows **35** V
